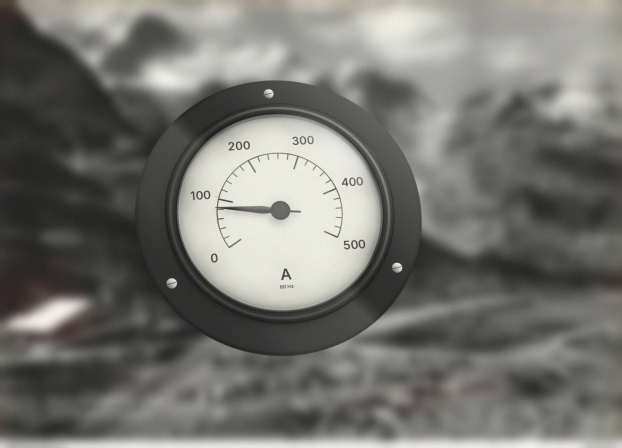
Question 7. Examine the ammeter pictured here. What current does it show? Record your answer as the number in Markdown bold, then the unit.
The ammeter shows **80** A
